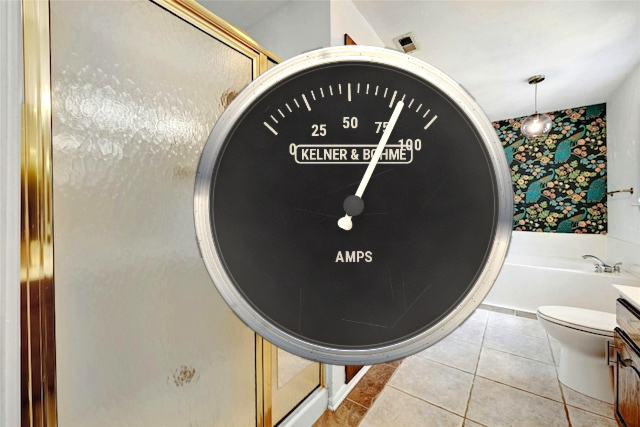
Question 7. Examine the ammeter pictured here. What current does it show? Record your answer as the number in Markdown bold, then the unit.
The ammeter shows **80** A
